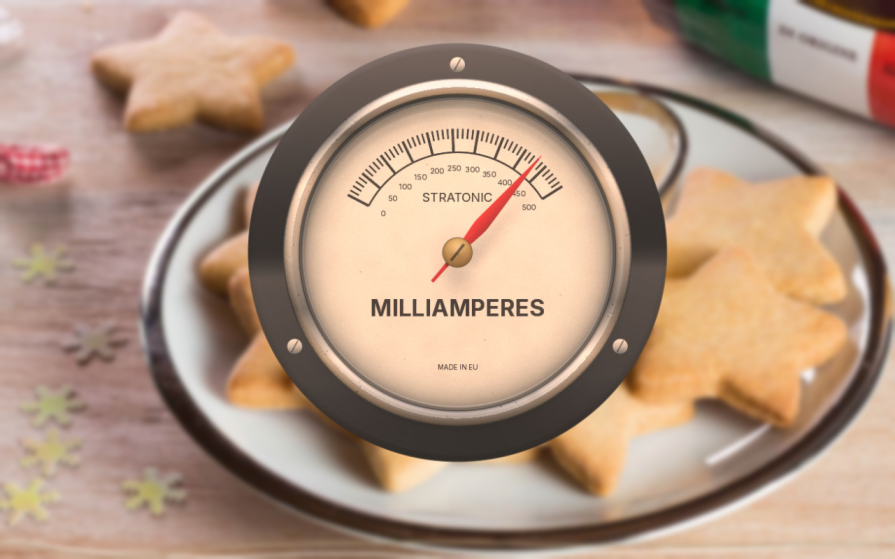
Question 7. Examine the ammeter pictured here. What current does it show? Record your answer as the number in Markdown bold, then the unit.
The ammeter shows **430** mA
